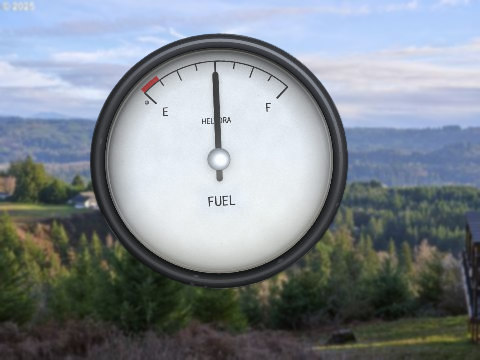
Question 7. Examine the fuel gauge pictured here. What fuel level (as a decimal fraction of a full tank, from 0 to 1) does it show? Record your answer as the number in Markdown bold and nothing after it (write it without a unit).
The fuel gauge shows **0.5**
